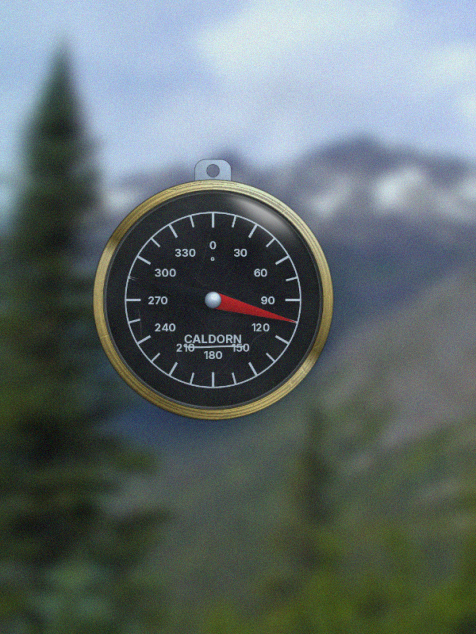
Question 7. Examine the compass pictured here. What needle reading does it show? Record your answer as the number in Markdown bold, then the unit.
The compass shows **105** °
